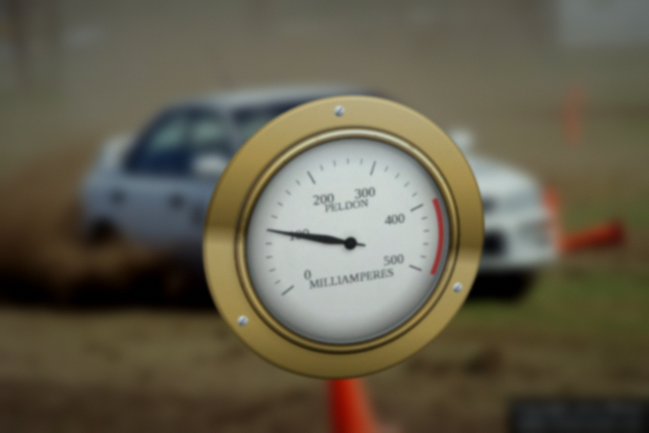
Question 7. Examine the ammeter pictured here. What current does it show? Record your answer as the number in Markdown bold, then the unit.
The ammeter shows **100** mA
